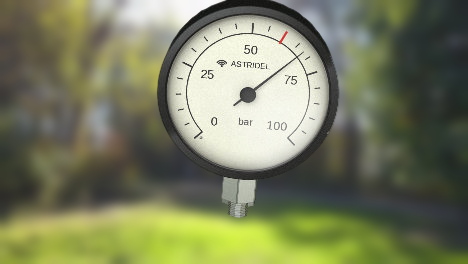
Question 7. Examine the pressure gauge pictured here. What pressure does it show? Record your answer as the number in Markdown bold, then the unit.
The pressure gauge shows **67.5** bar
